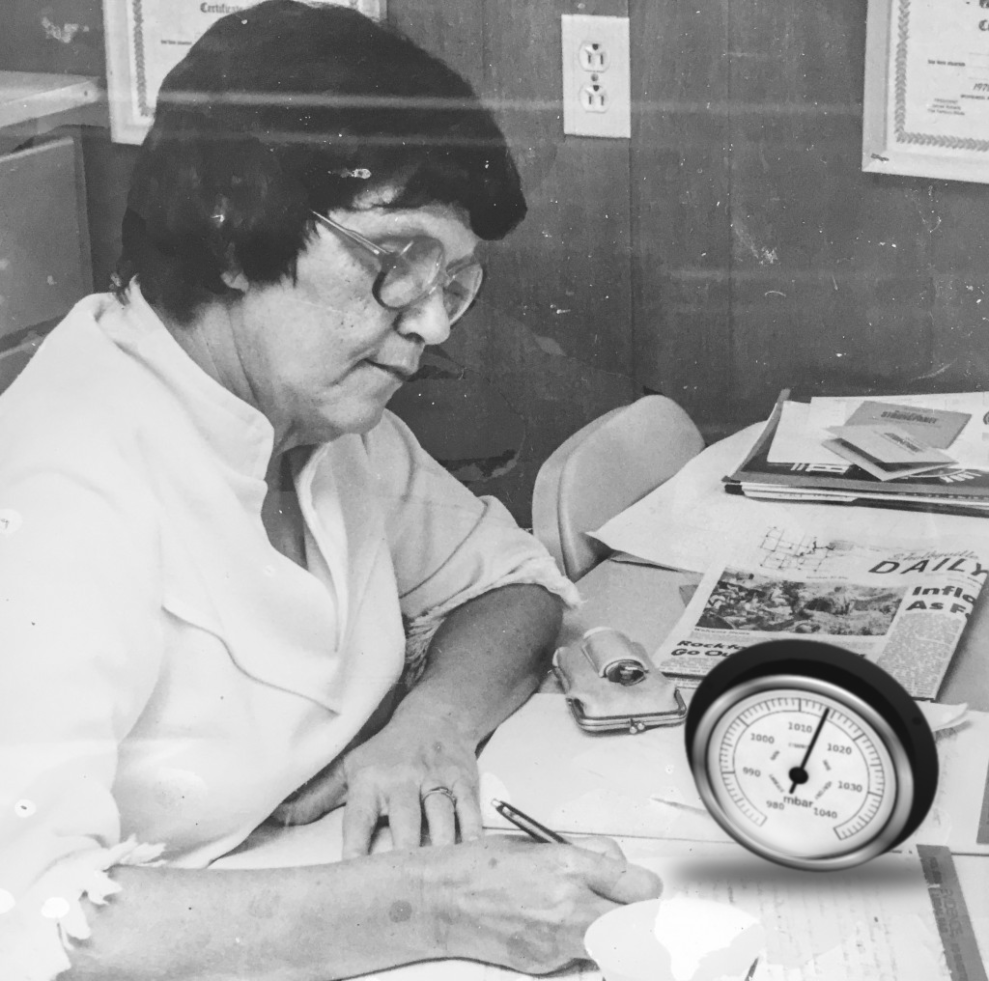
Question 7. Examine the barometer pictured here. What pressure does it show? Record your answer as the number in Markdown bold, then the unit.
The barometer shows **1014** mbar
